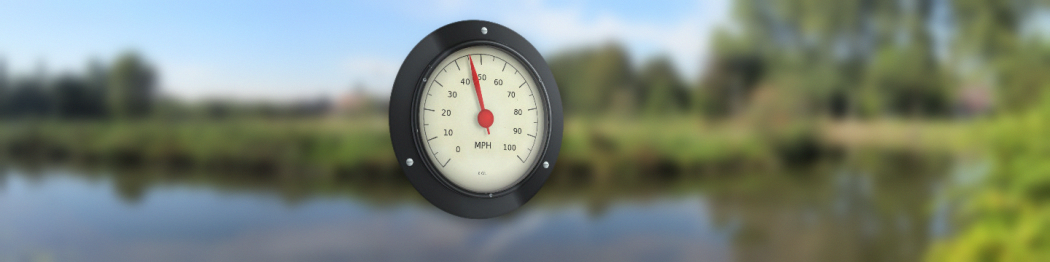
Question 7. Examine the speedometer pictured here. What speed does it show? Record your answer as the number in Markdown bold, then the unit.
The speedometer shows **45** mph
